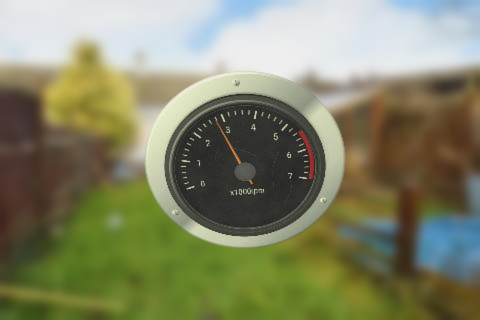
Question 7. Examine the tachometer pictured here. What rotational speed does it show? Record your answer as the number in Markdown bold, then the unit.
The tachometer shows **2800** rpm
